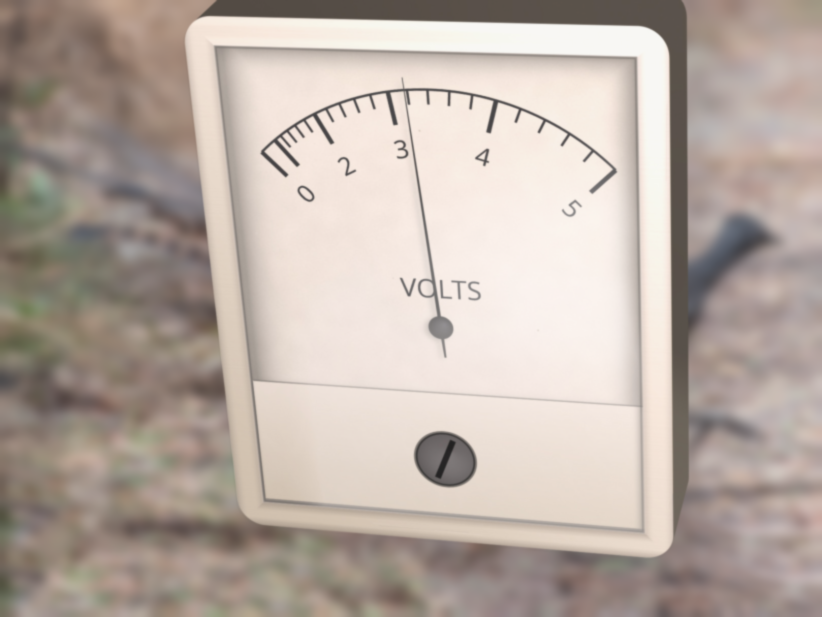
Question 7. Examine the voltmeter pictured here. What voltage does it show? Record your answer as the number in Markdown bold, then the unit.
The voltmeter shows **3.2** V
